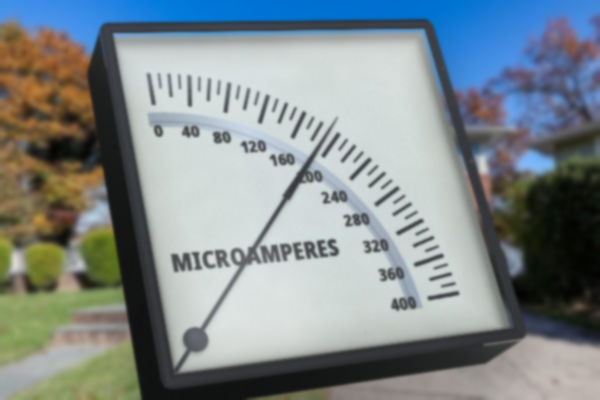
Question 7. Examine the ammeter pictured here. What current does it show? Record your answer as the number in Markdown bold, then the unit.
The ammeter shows **190** µA
